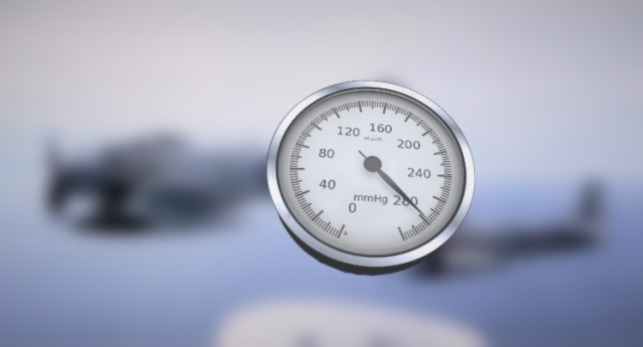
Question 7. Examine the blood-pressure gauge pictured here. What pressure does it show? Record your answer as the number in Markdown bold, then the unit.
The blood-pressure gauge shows **280** mmHg
